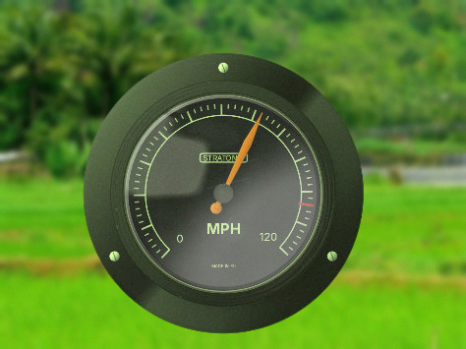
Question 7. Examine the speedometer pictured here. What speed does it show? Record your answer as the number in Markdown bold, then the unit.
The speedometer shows **72** mph
